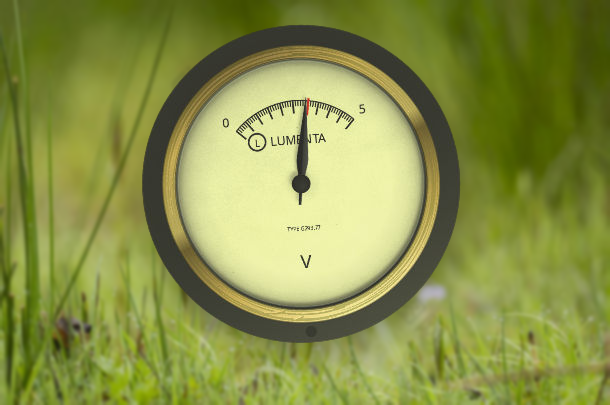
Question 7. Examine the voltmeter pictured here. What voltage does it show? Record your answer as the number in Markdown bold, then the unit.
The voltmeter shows **3** V
